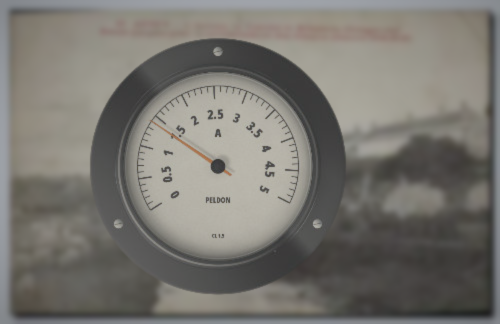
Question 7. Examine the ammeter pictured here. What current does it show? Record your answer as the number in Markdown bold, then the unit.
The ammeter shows **1.4** A
